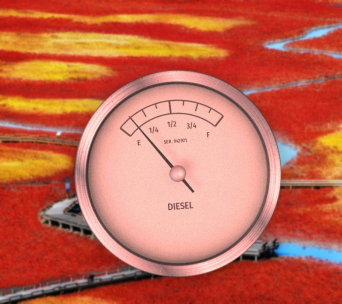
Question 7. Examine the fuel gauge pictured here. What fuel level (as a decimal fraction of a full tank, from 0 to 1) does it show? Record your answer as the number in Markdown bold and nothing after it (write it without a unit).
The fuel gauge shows **0.125**
